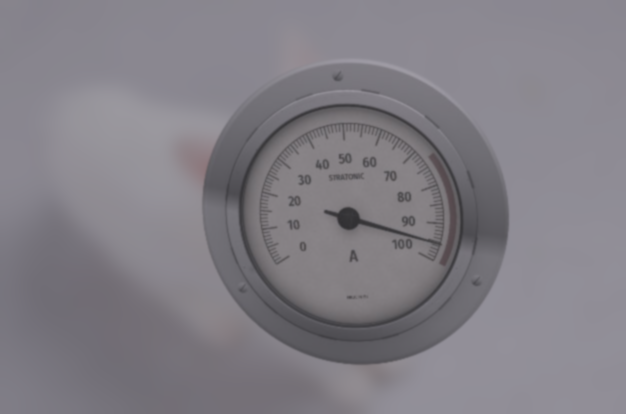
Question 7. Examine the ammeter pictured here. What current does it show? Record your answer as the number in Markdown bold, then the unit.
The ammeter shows **95** A
